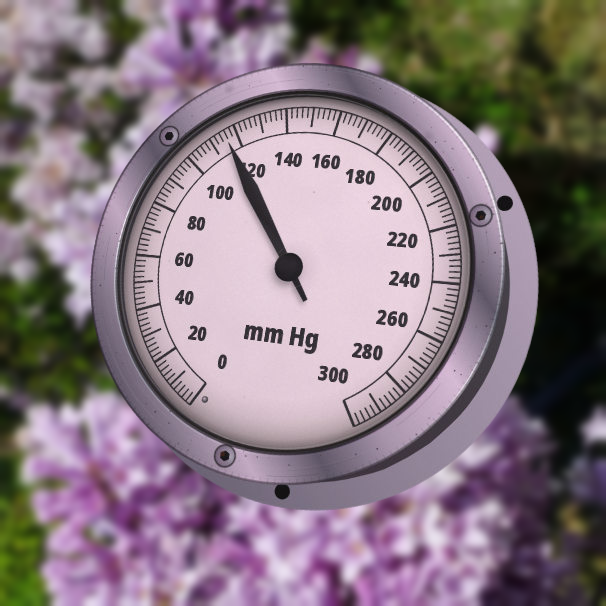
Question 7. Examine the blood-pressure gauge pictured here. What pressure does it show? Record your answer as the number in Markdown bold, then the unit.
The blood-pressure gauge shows **116** mmHg
